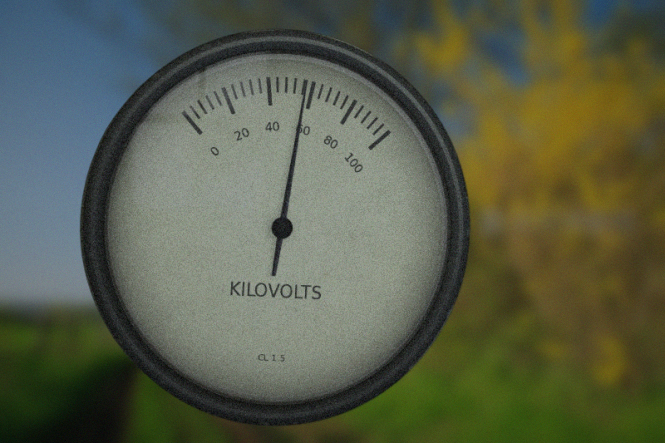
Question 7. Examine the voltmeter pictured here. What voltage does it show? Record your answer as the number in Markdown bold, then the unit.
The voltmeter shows **56** kV
